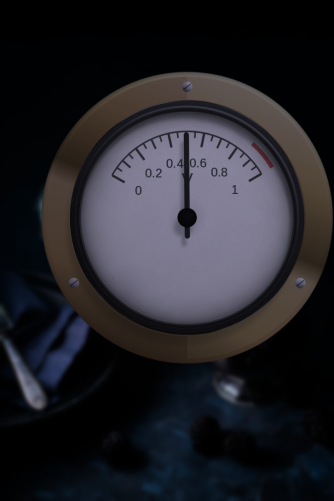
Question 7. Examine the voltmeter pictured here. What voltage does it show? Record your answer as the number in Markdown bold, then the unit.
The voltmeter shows **0.5** V
